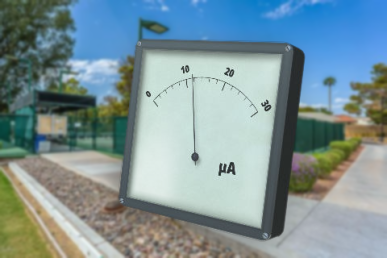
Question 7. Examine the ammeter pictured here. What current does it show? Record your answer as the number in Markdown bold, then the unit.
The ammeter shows **12** µA
